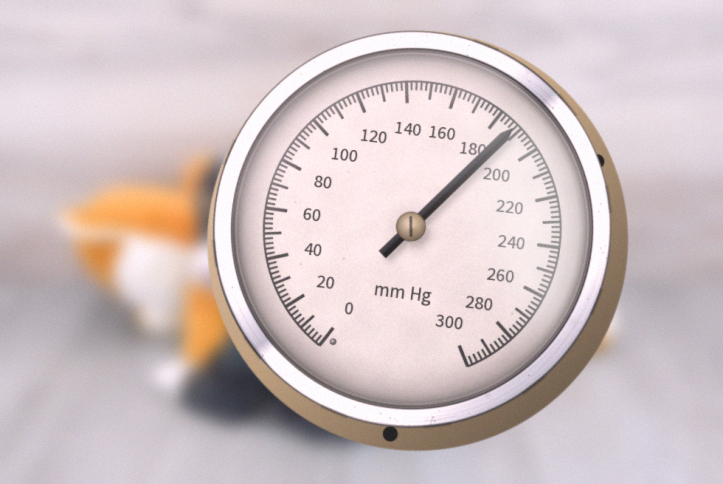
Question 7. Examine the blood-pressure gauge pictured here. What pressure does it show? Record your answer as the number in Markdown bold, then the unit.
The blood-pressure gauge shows **188** mmHg
